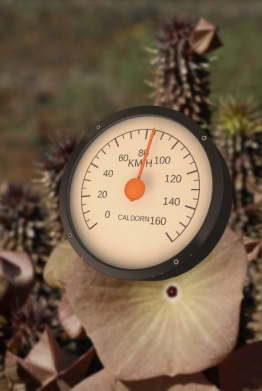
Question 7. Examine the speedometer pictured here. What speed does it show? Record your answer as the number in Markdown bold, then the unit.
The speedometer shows **85** km/h
